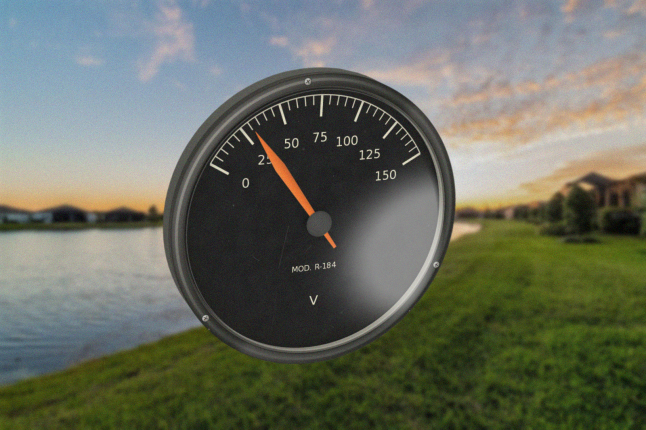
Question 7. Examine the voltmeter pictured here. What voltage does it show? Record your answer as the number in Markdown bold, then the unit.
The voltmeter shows **30** V
